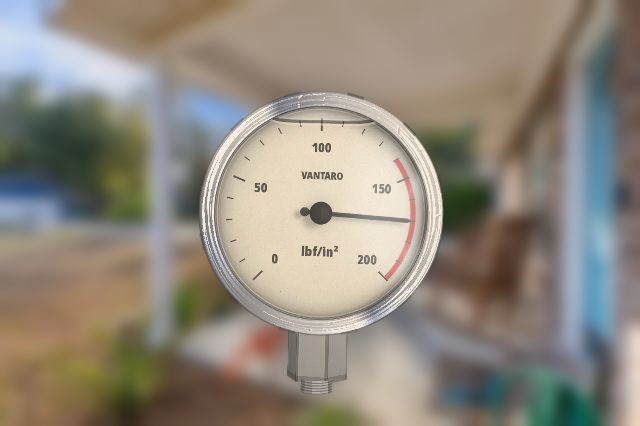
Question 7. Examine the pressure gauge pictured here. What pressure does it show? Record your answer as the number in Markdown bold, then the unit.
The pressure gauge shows **170** psi
